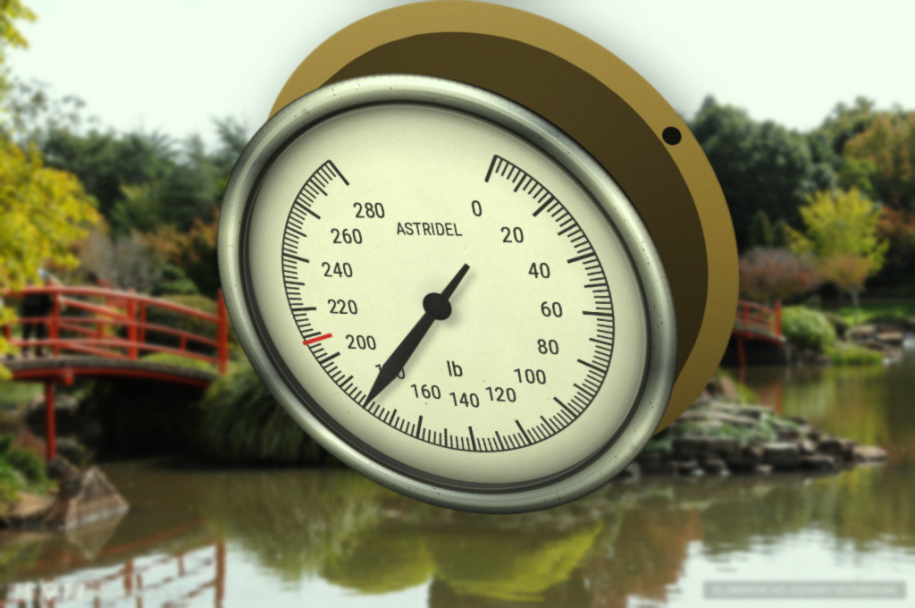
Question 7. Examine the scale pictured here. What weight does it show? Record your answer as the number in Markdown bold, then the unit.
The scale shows **180** lb
